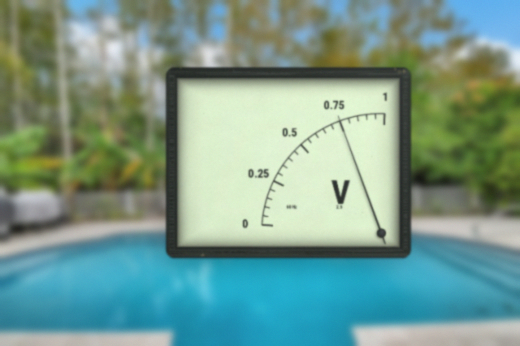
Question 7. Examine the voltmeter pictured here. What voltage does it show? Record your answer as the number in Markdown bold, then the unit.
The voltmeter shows **0.75** V
